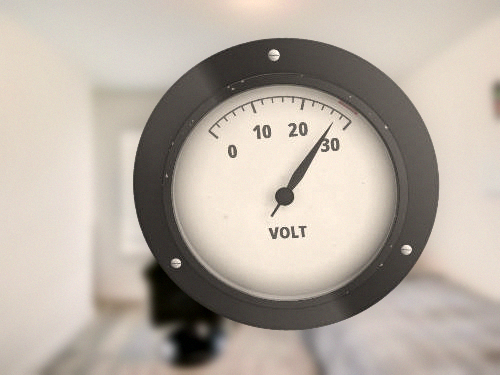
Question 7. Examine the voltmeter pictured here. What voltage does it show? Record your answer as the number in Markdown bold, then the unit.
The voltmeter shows **27** V
